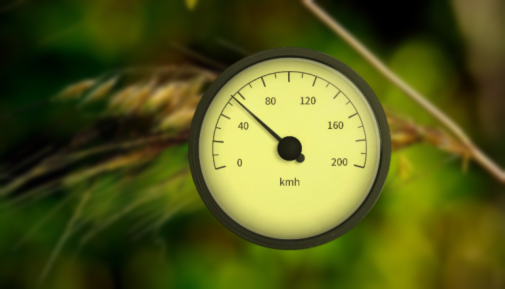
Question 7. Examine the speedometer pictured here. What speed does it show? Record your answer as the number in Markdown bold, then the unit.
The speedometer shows **55** km/h
